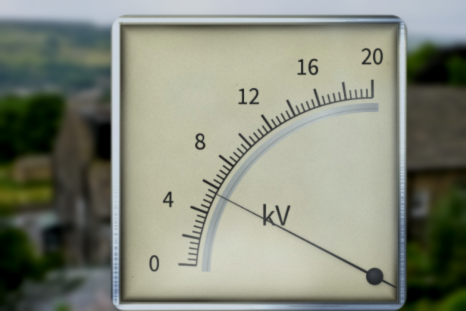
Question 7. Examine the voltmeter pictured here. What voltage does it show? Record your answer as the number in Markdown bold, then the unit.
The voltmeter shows **5.6** kV
